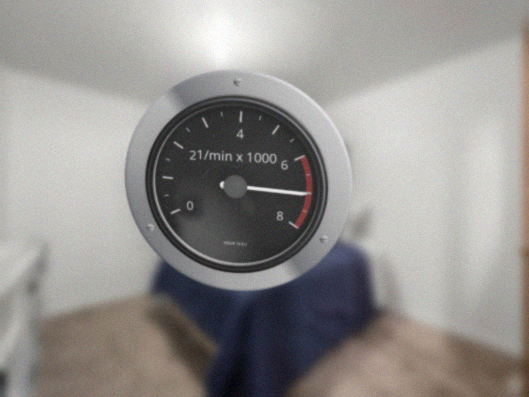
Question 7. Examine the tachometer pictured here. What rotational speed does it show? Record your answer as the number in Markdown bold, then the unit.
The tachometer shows **7000** rpm
